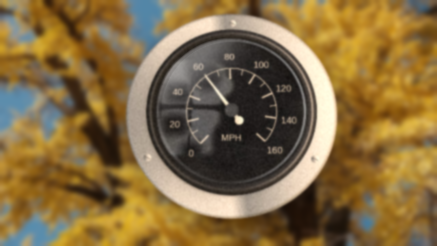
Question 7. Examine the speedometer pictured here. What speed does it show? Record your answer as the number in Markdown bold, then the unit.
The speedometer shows **60** mph
